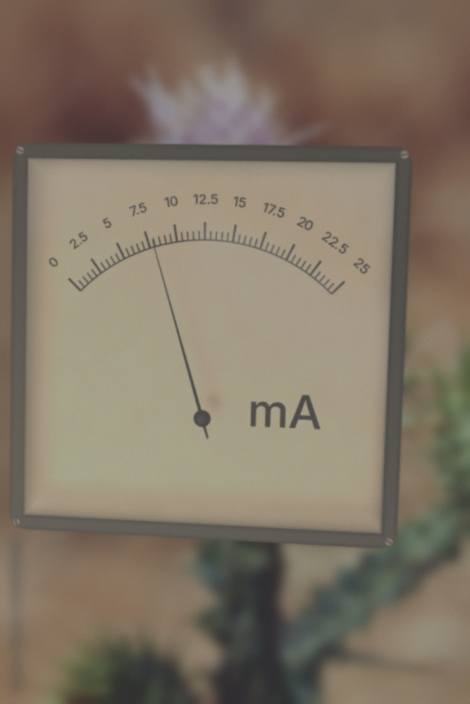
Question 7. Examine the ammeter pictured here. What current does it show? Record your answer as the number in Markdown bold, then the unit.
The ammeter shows **8** mA
